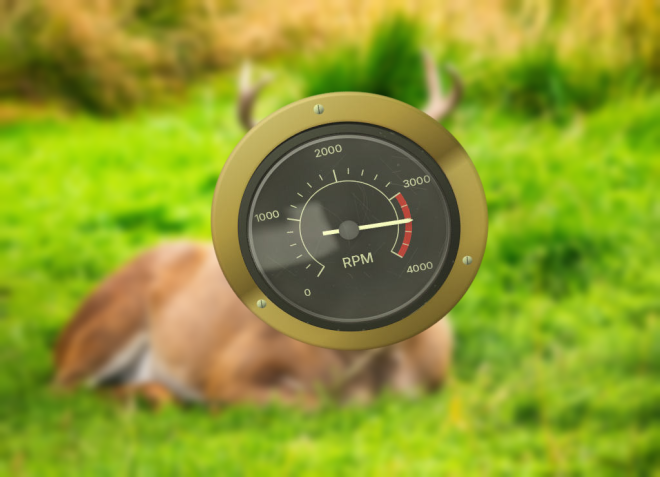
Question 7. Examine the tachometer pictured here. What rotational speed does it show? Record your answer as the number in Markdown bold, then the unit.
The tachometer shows **3400** rpm
